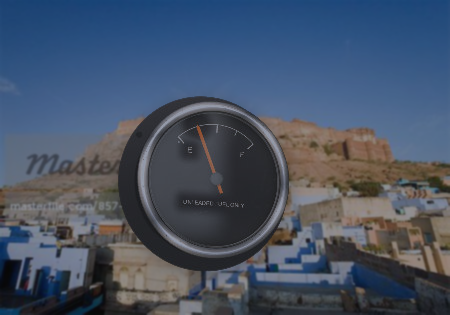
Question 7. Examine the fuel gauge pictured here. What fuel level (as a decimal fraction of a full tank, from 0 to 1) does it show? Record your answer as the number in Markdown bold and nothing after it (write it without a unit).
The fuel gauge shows **0.25**
